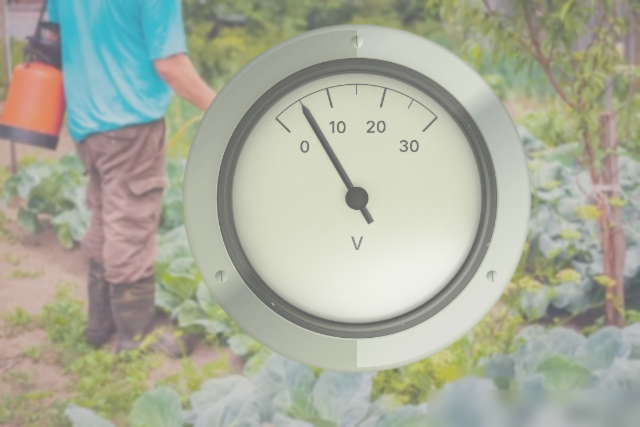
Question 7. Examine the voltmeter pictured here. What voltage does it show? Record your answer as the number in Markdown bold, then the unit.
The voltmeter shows **5** V
